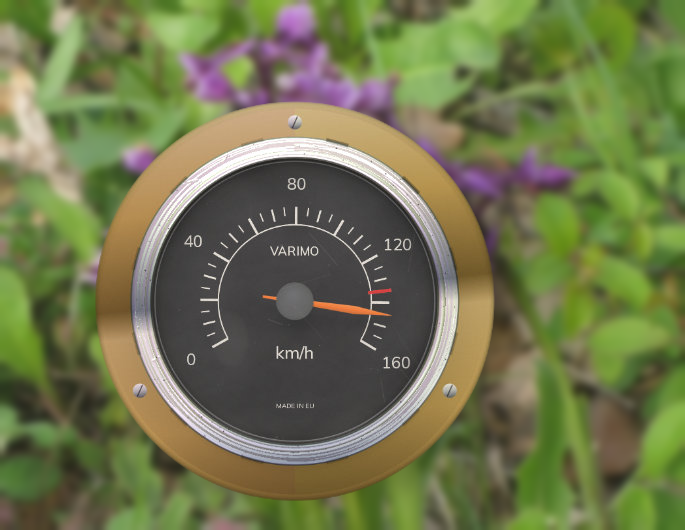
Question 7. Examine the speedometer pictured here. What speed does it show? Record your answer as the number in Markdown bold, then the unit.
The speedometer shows **145** km/h
